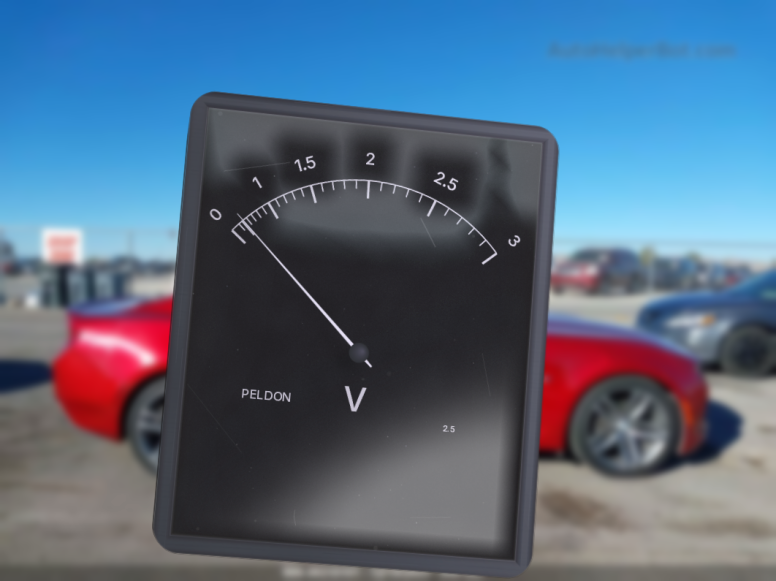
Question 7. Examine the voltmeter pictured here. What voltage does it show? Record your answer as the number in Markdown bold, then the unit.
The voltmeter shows **0.5** V
